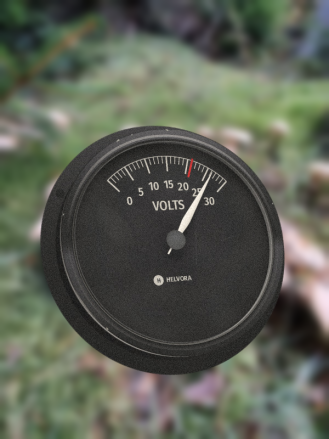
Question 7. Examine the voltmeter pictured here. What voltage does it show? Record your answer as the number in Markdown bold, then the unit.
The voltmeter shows **26** V
